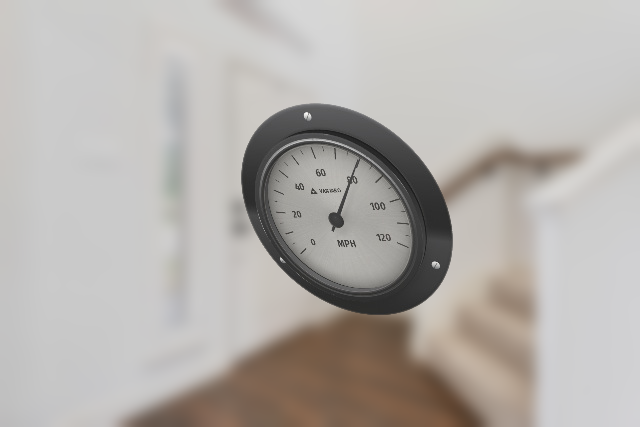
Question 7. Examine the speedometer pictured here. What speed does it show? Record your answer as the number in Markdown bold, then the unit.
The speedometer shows **80** mph
